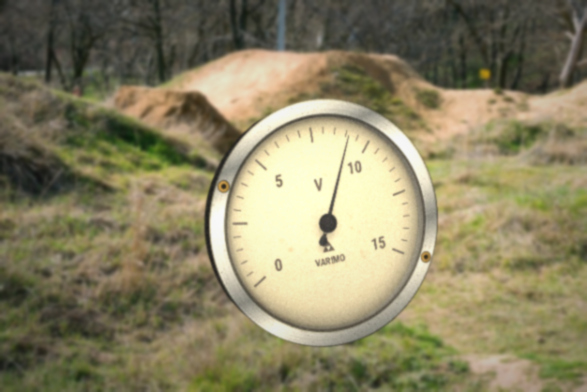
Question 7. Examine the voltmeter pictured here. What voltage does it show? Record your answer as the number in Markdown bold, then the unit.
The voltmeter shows **9** V
